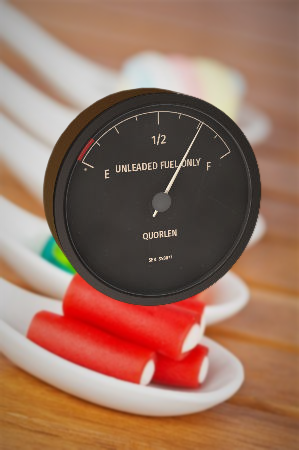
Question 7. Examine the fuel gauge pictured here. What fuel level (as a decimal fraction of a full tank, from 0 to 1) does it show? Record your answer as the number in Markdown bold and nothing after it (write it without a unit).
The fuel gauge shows **0.75**
